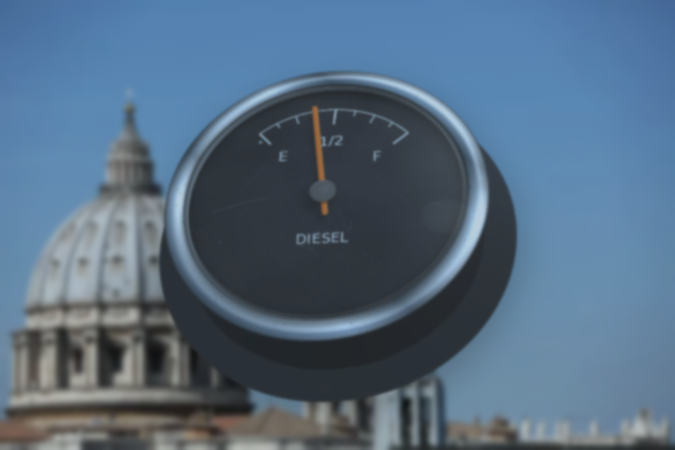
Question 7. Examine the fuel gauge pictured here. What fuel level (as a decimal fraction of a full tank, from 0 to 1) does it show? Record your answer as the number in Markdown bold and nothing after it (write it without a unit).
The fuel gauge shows **0.375**
